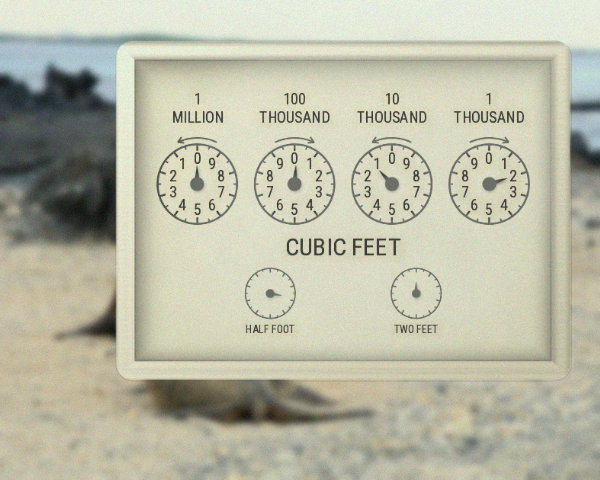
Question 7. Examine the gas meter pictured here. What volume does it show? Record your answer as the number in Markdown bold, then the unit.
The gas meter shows **1200** ft³
